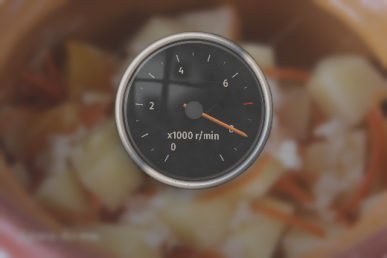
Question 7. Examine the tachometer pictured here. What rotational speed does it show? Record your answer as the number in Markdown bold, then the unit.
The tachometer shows **8000** rpm
